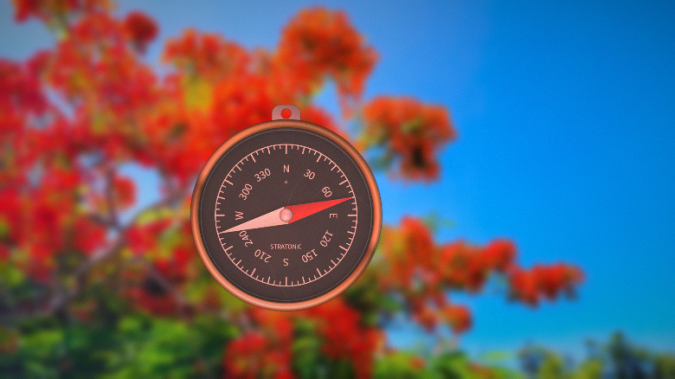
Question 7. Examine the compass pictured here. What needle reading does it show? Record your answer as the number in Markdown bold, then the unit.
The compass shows **75** °
